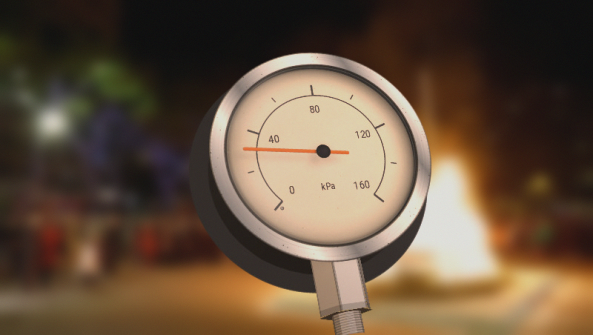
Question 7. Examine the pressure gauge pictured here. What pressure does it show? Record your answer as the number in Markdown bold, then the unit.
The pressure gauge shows **30** kPa
